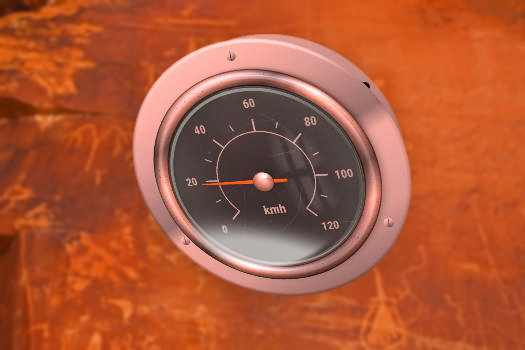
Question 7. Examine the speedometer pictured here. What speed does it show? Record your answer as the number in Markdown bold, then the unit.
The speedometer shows **20** km/h
